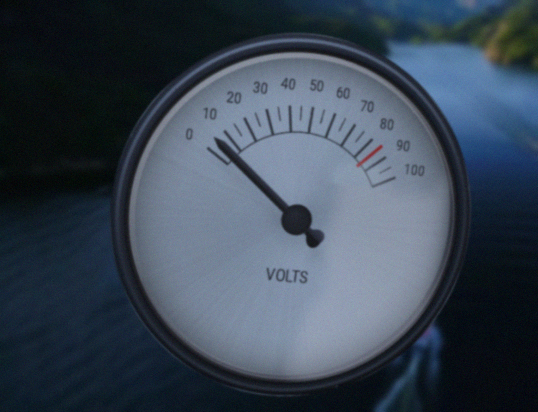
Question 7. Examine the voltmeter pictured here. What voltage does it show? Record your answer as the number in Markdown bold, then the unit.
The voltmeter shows **5** V
